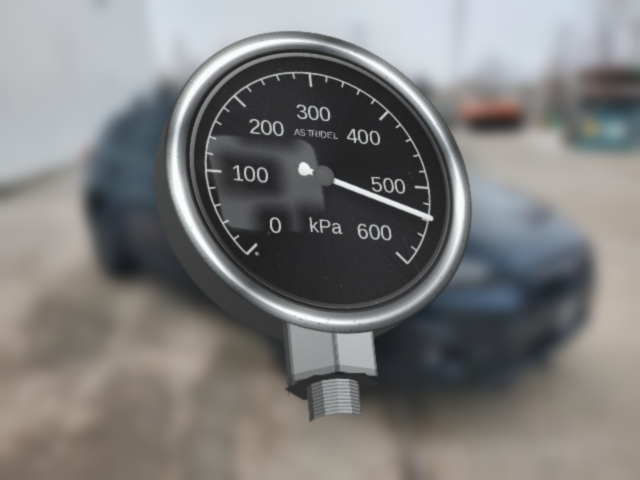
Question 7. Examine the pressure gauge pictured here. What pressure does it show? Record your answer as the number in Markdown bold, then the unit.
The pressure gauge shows **540** kPa
